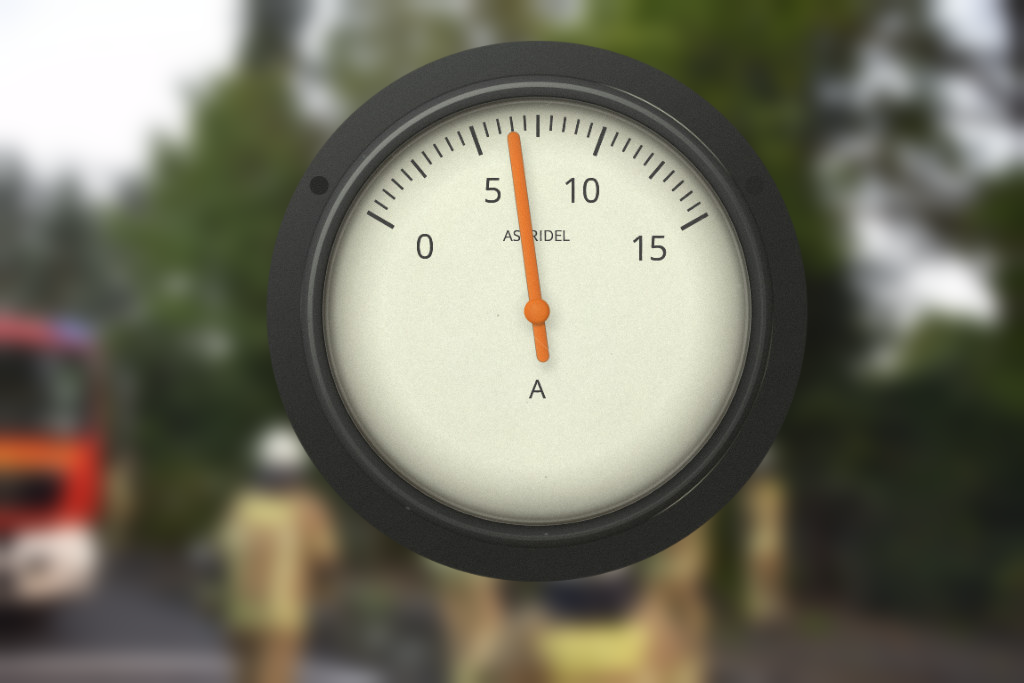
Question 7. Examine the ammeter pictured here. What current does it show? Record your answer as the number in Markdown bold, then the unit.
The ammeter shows **6.5** A
